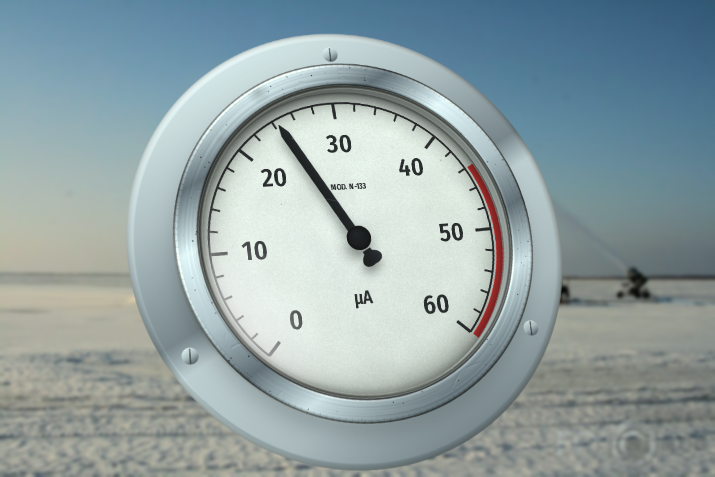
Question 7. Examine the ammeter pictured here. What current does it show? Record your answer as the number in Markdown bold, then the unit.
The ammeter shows **24** µA
